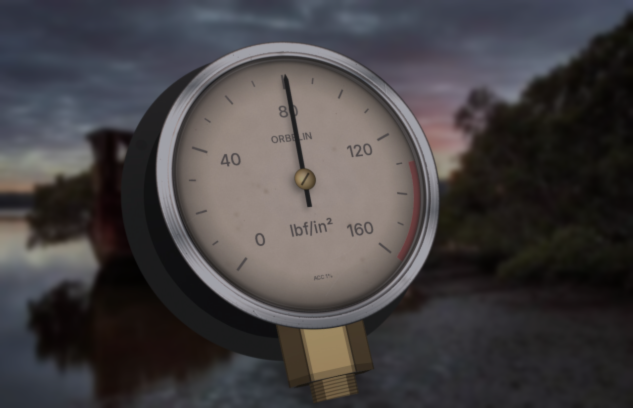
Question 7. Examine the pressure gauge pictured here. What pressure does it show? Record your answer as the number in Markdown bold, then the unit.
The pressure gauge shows **80** psi
